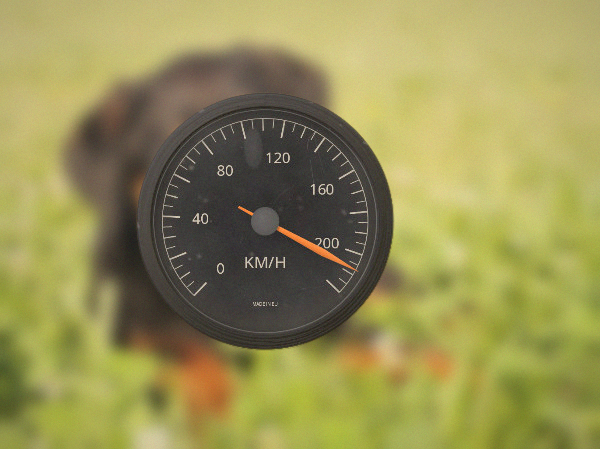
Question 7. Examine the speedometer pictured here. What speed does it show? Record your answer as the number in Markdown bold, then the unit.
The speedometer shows **207.5** km/h
